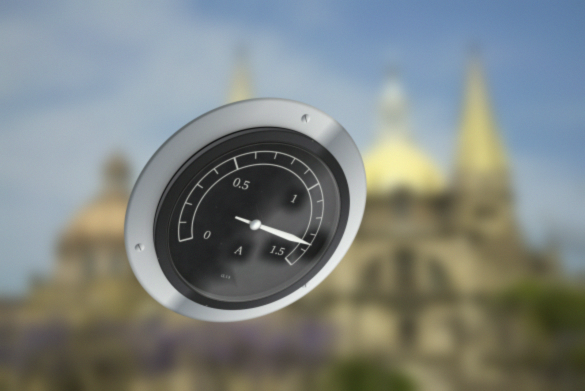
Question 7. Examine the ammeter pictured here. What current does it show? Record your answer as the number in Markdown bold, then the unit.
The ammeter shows **1.35** A
